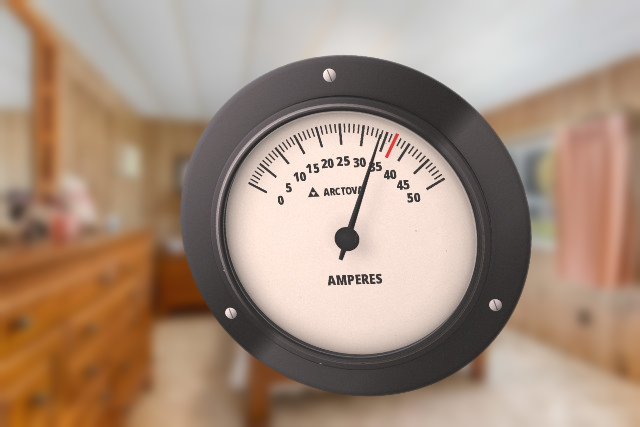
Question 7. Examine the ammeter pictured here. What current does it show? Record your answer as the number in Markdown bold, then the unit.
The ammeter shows **34** A
